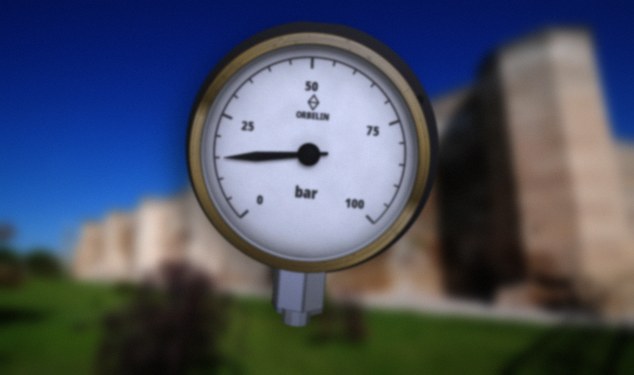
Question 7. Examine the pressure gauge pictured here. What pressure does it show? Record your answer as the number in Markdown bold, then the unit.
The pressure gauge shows **15** bar
